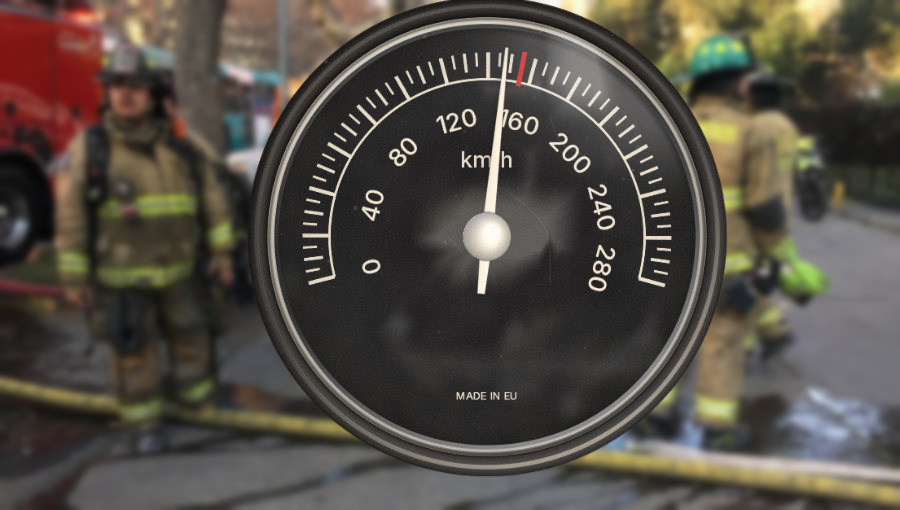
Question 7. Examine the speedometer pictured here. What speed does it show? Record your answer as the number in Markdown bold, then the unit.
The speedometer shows **147.5** km/h
